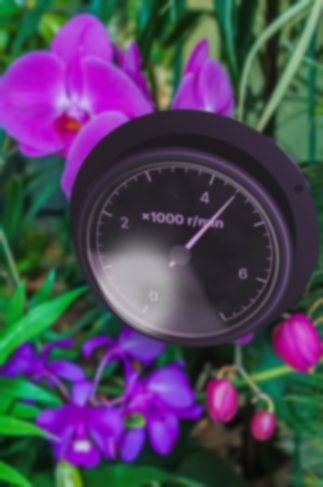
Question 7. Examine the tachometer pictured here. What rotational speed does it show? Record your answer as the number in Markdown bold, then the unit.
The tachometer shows **4400** rpm
